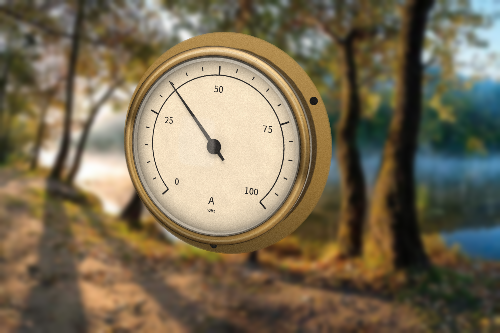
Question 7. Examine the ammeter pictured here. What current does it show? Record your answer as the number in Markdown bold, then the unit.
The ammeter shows **35** A
